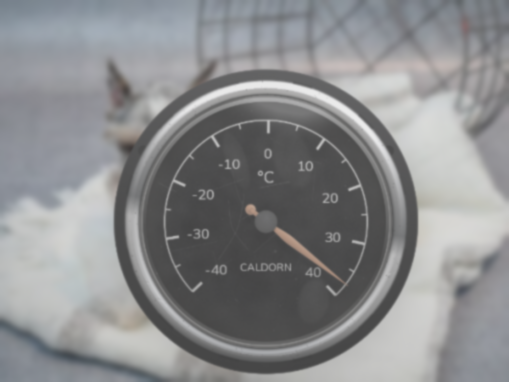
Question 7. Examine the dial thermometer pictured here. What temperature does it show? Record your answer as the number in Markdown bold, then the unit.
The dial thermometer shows **37.5** °C
